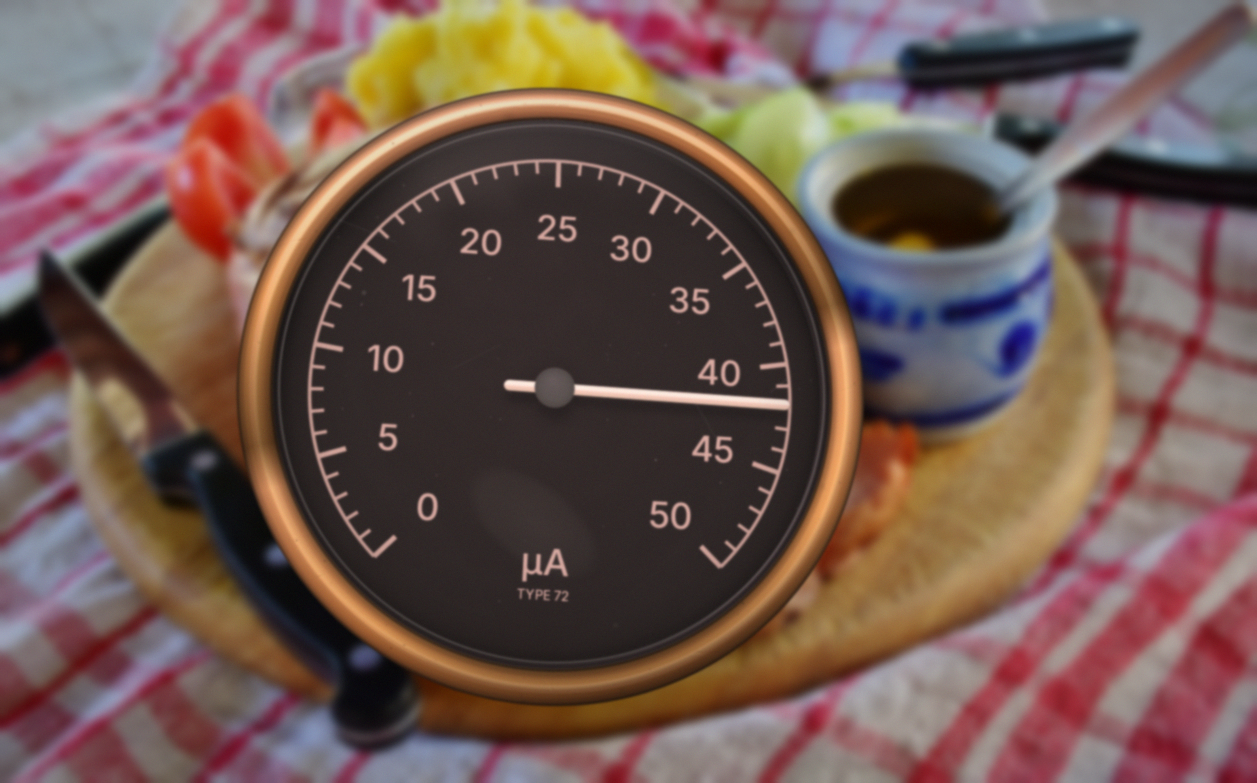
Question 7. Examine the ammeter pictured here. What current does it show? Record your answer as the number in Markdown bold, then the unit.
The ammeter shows **42** µA
